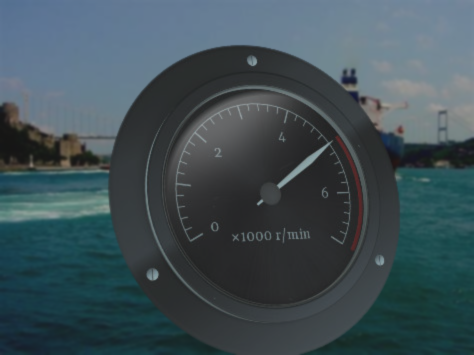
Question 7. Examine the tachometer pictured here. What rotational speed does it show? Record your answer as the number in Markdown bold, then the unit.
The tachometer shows **5000** rpm
